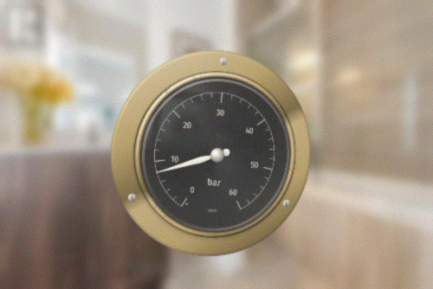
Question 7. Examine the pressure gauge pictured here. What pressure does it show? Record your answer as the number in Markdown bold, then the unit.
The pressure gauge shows **8** bar
